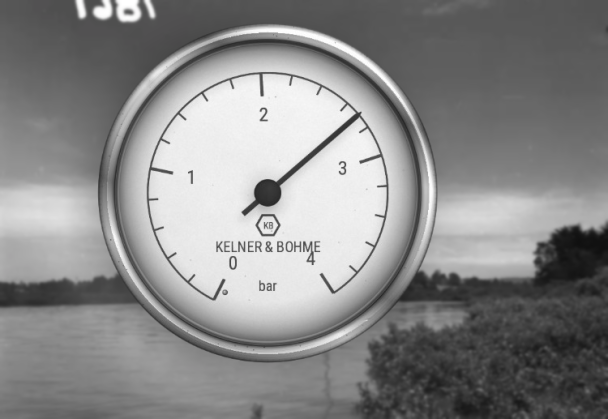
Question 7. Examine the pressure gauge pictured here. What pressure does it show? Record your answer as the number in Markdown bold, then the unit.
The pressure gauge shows **2.7** bar
